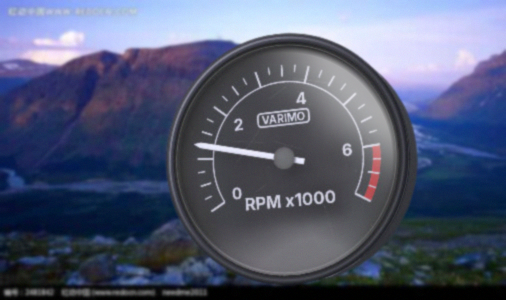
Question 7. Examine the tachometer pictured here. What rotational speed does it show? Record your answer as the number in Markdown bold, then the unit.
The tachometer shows **1250** rpm
